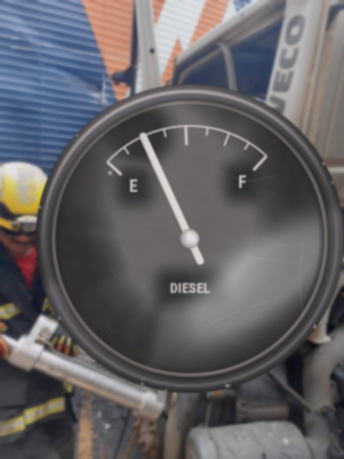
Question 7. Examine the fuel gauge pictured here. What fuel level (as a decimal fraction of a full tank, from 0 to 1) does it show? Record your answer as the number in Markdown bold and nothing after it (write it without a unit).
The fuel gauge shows **0.25**
